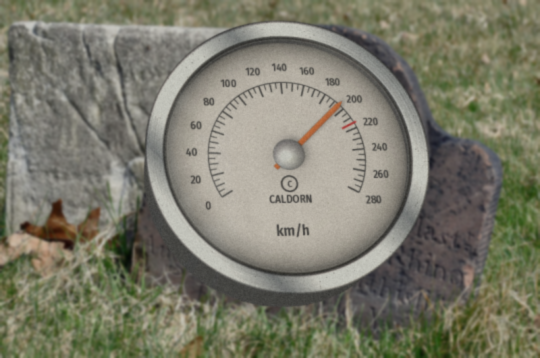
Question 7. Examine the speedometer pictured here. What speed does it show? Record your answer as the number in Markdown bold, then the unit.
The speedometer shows **195** km/h
